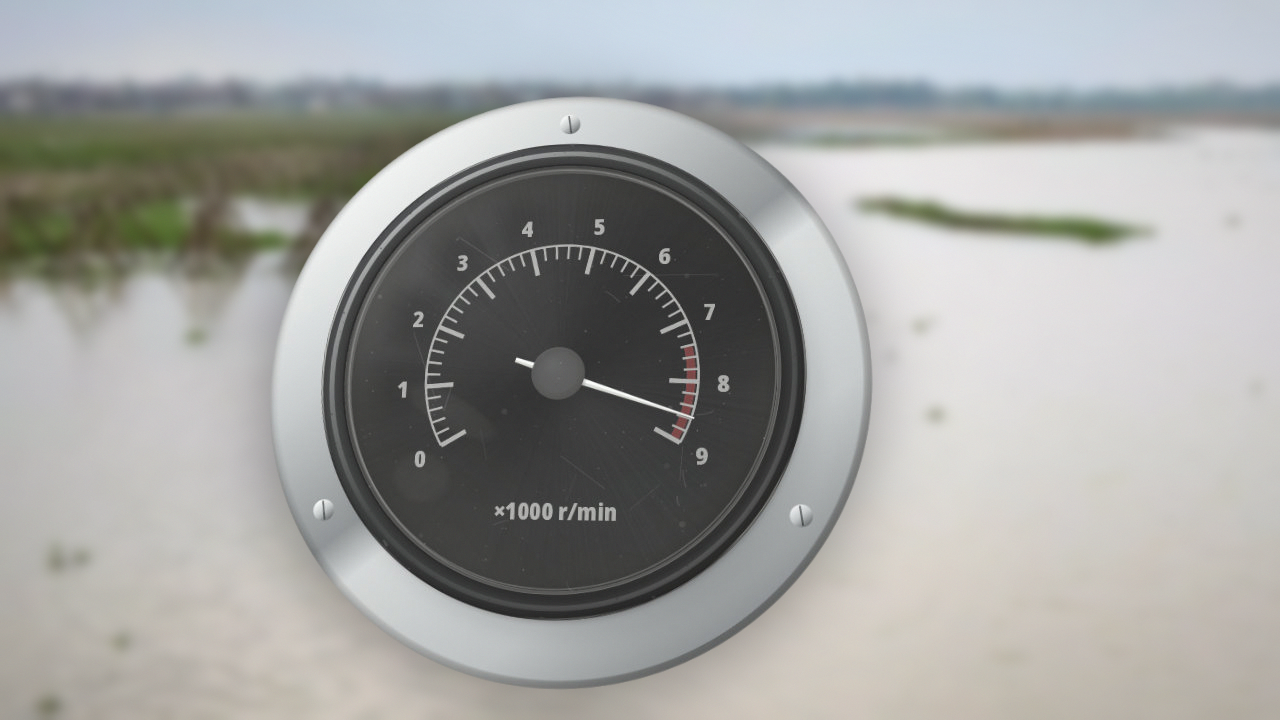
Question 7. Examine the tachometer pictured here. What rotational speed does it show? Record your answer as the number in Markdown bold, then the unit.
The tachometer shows **8600** rpm
